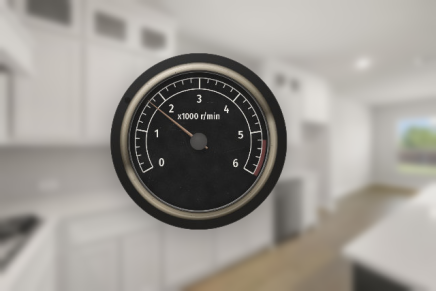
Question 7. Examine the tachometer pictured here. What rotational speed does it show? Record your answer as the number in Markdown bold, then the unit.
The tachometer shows **1700** rpm
